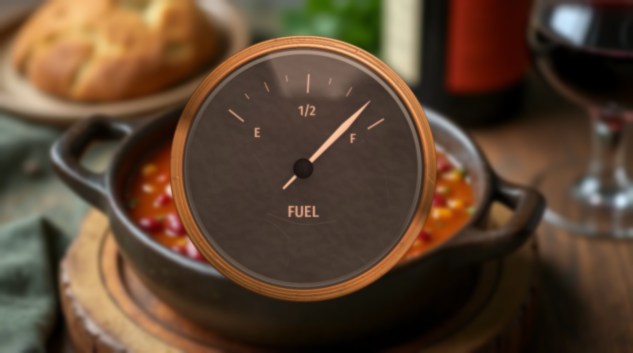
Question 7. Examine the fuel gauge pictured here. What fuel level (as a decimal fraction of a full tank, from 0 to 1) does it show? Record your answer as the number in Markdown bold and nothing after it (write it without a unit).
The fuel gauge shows **0.875**
